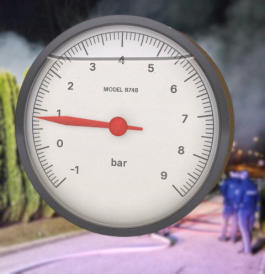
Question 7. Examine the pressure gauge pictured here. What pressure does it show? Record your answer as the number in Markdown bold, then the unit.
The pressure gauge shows **0.8** bar
